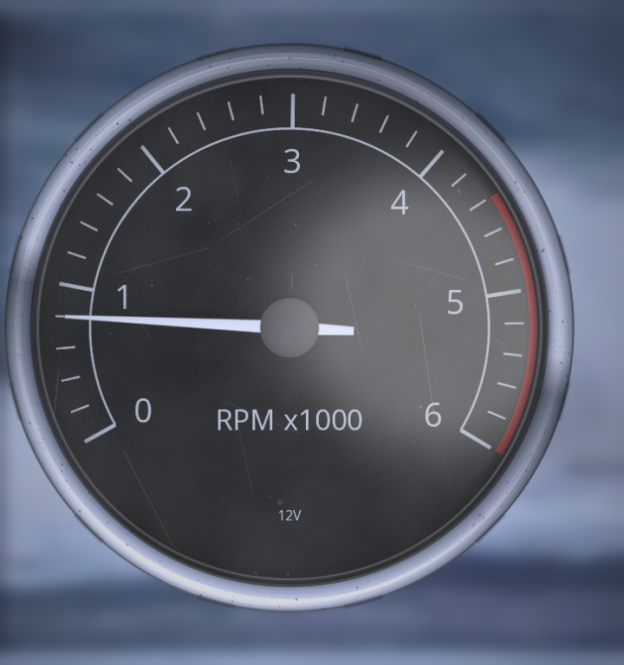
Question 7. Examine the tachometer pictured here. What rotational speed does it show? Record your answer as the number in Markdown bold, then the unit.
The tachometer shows **800** rpm
